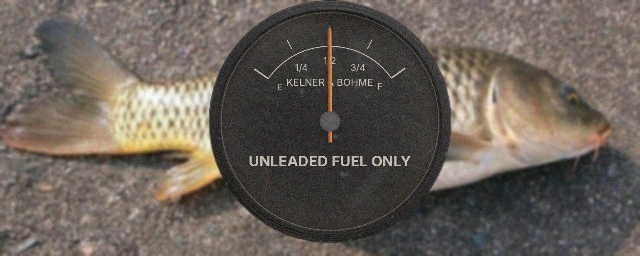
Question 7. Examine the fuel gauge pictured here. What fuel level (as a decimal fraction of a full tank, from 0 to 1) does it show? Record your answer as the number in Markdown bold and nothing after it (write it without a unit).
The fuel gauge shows **0.5**
